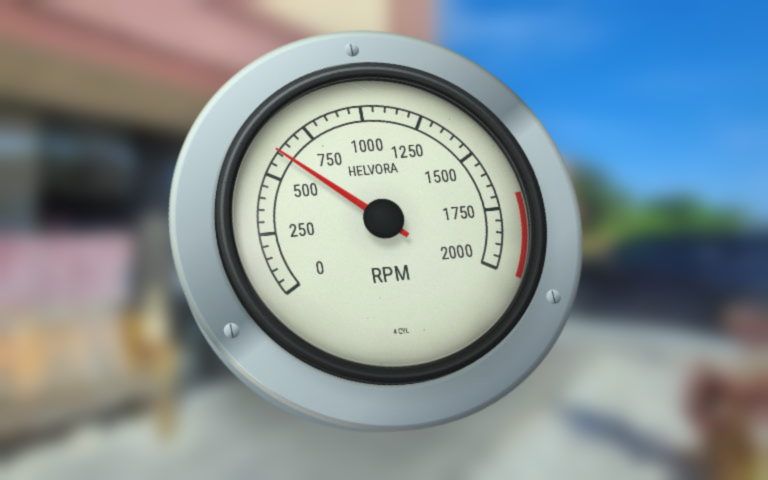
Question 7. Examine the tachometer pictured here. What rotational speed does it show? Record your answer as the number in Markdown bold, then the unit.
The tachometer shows **600** rpm
